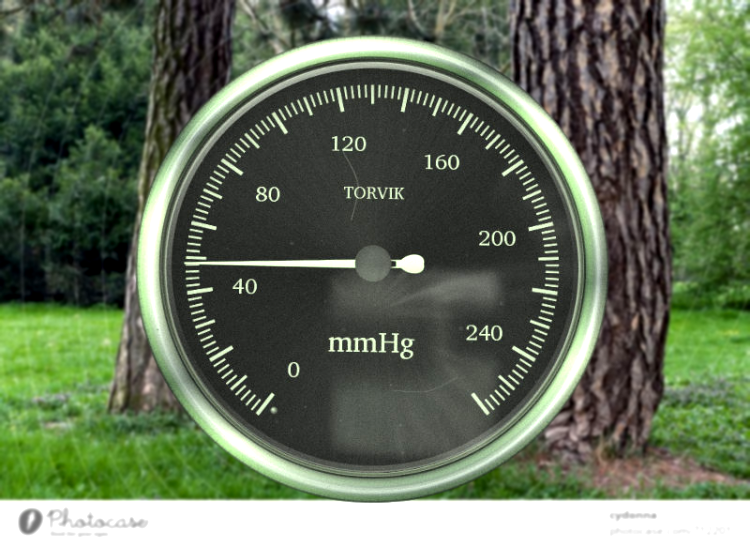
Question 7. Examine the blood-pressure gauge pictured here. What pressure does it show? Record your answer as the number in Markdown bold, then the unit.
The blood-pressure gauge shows **48** mmHg
